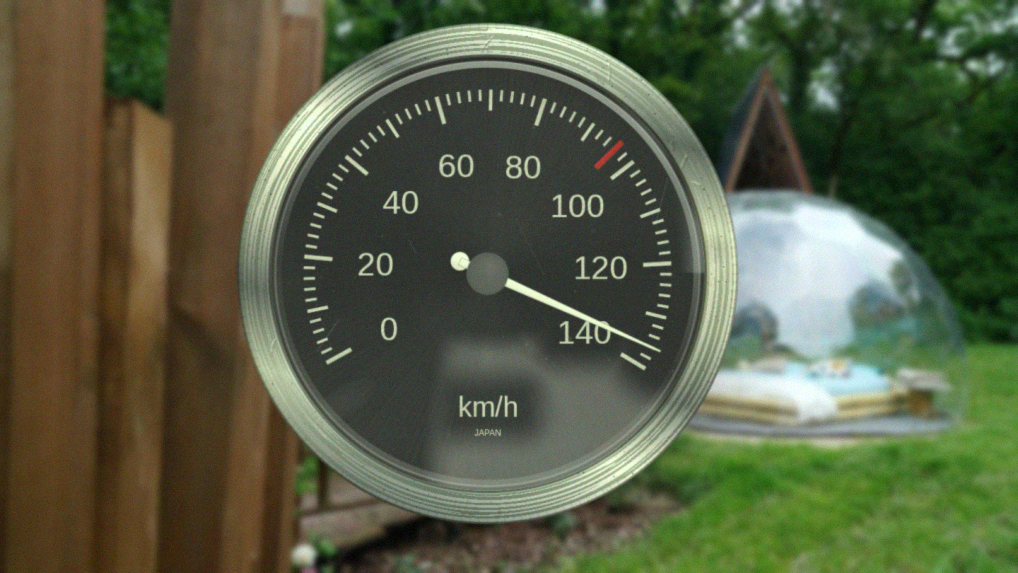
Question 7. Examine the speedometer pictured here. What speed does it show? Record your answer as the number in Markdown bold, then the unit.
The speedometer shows **136** km/h
